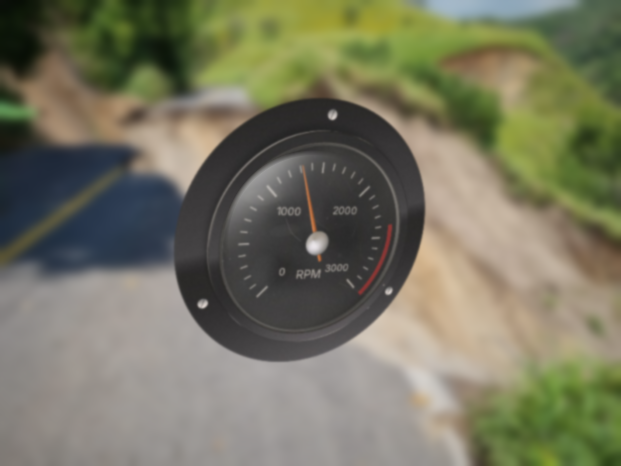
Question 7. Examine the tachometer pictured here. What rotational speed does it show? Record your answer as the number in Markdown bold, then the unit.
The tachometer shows **1300** rpm
